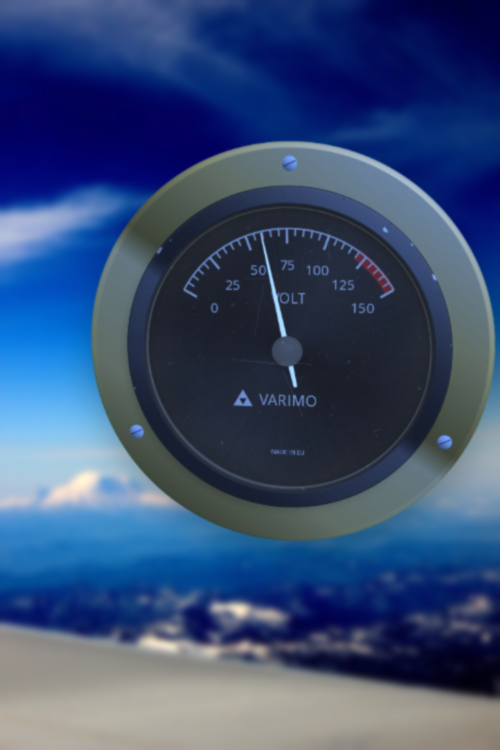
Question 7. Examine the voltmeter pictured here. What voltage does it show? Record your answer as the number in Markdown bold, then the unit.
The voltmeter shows **60** V
